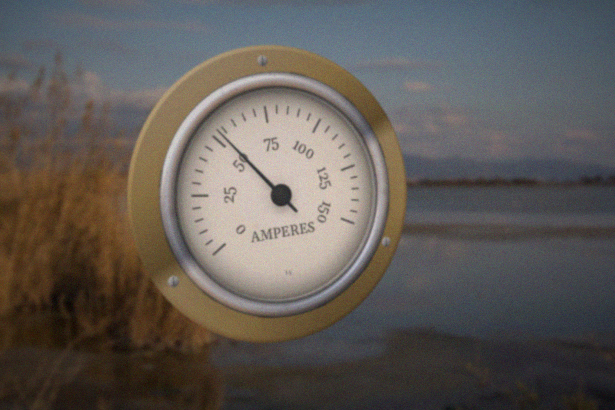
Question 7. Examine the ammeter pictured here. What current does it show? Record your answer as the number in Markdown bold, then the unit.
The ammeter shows **52.5** A
